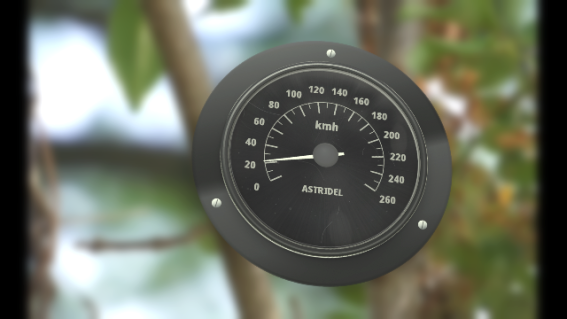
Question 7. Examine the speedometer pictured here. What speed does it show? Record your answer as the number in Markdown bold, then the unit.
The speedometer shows **20** km/h
